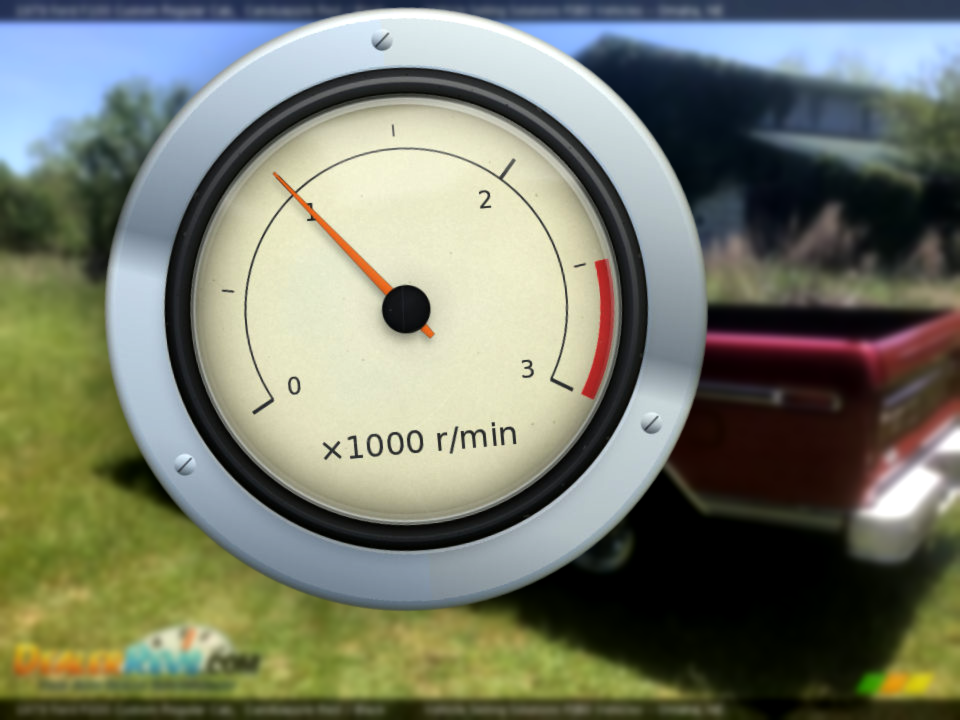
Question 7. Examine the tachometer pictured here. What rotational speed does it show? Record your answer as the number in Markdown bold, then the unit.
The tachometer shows **1000** rpm
